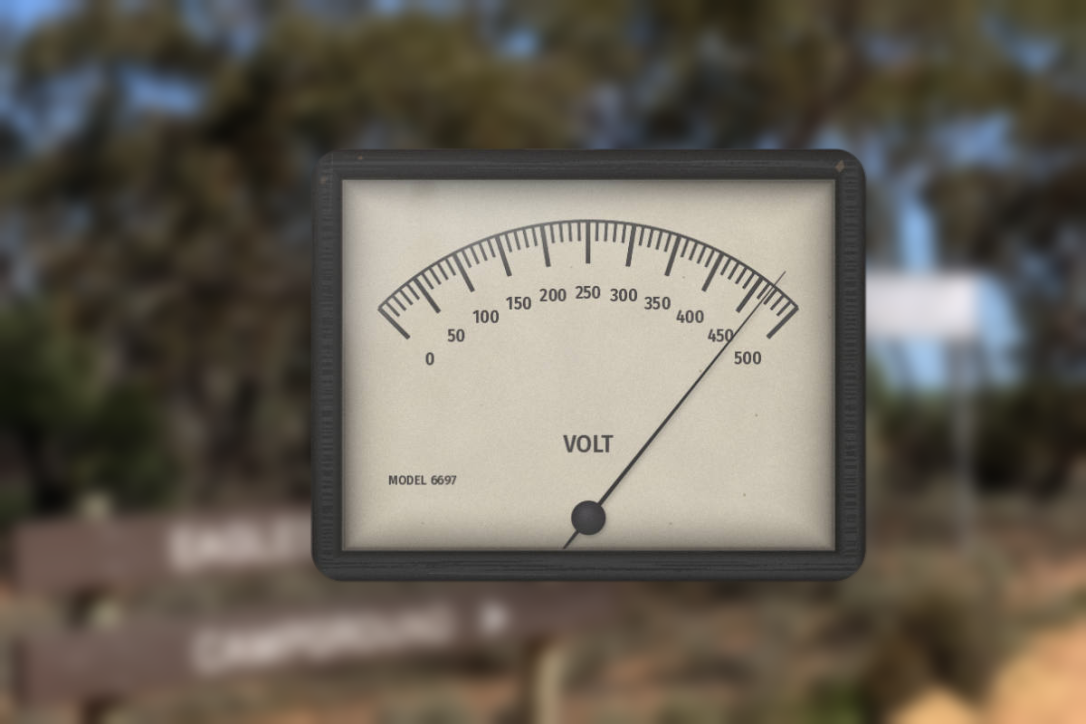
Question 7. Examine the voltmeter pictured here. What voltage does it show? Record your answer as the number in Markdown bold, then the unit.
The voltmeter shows **465** V
